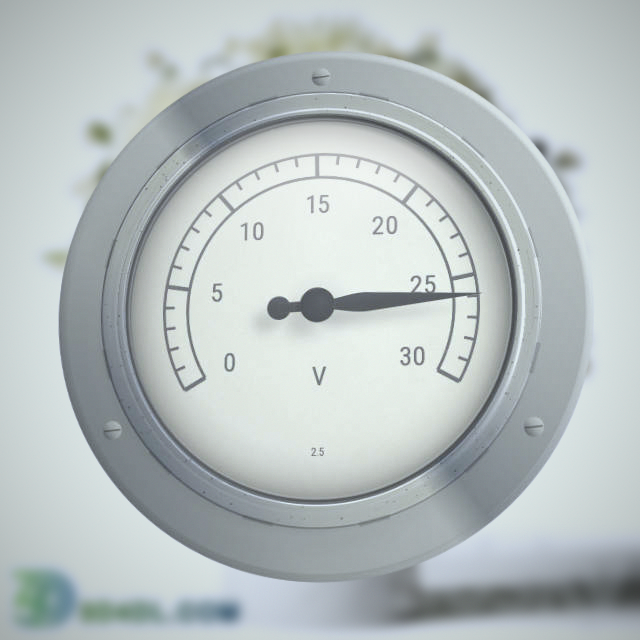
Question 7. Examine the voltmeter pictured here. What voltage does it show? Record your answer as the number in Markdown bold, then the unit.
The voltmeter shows **26** V
